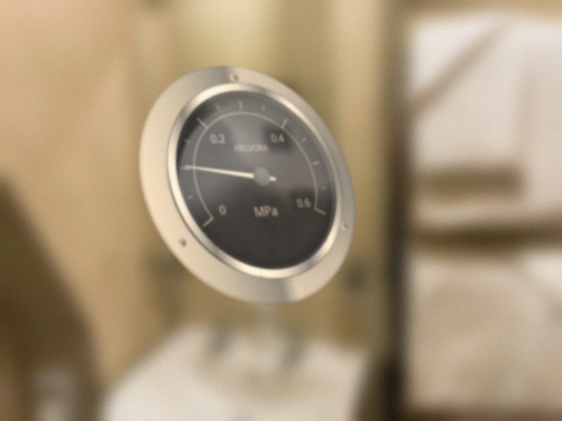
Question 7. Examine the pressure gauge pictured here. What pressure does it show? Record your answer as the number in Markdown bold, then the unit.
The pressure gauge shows **0.1** MPa
